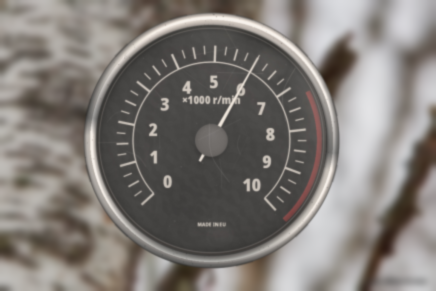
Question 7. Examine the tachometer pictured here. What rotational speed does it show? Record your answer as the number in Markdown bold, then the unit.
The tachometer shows **6000** rpm
